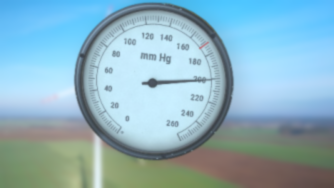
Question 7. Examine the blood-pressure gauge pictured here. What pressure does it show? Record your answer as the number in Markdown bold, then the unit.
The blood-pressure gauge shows **200** mmHg
